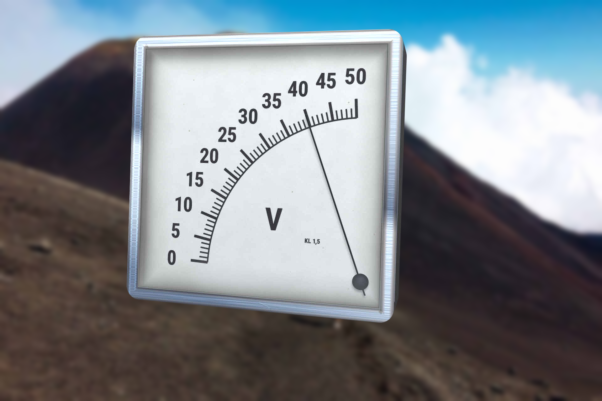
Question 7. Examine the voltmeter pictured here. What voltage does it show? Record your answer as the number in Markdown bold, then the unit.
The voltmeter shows **40** V
